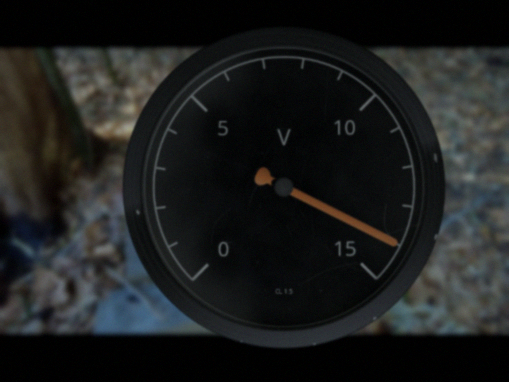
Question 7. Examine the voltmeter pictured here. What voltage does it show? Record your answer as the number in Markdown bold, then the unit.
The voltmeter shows **14** V
